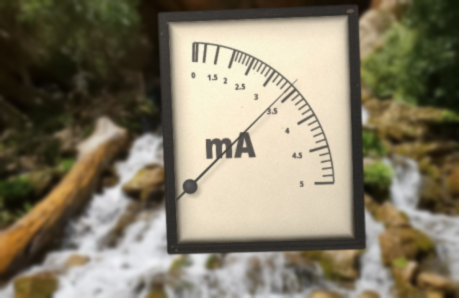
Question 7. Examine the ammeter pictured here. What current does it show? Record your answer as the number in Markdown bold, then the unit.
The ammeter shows **3.4** mA
